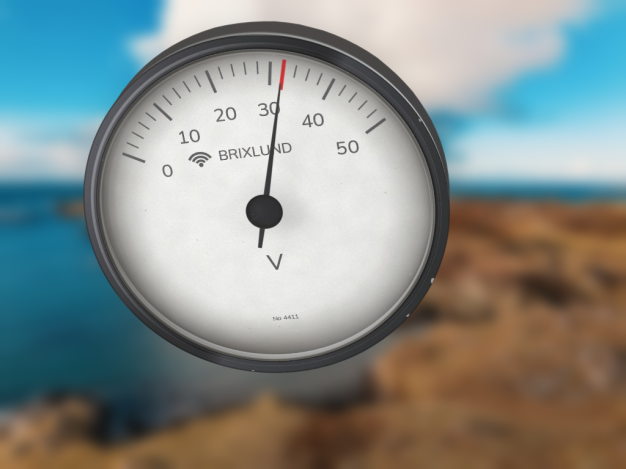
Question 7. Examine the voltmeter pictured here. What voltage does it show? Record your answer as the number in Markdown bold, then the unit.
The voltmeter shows **32** V
